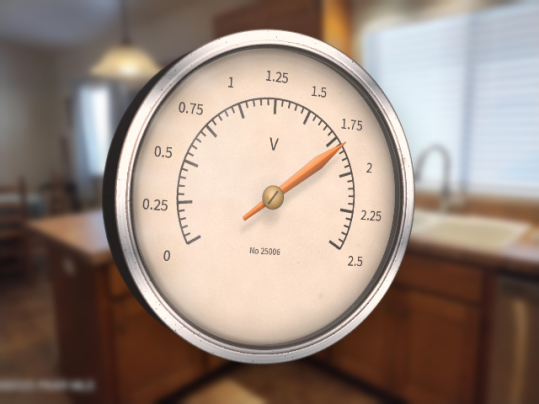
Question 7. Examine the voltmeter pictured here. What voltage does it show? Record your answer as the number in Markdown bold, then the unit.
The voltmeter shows **1.8** V
